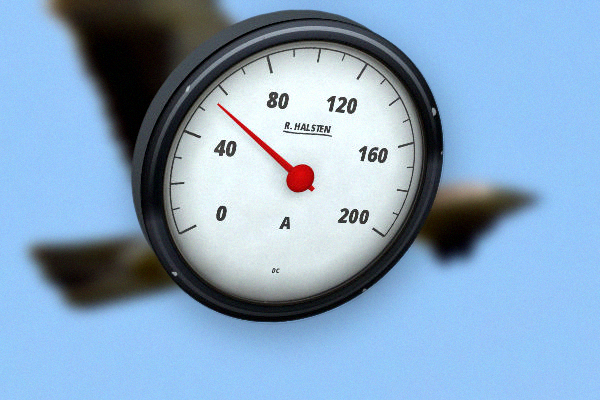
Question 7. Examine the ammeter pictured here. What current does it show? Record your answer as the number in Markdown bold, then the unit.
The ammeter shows **55** A
